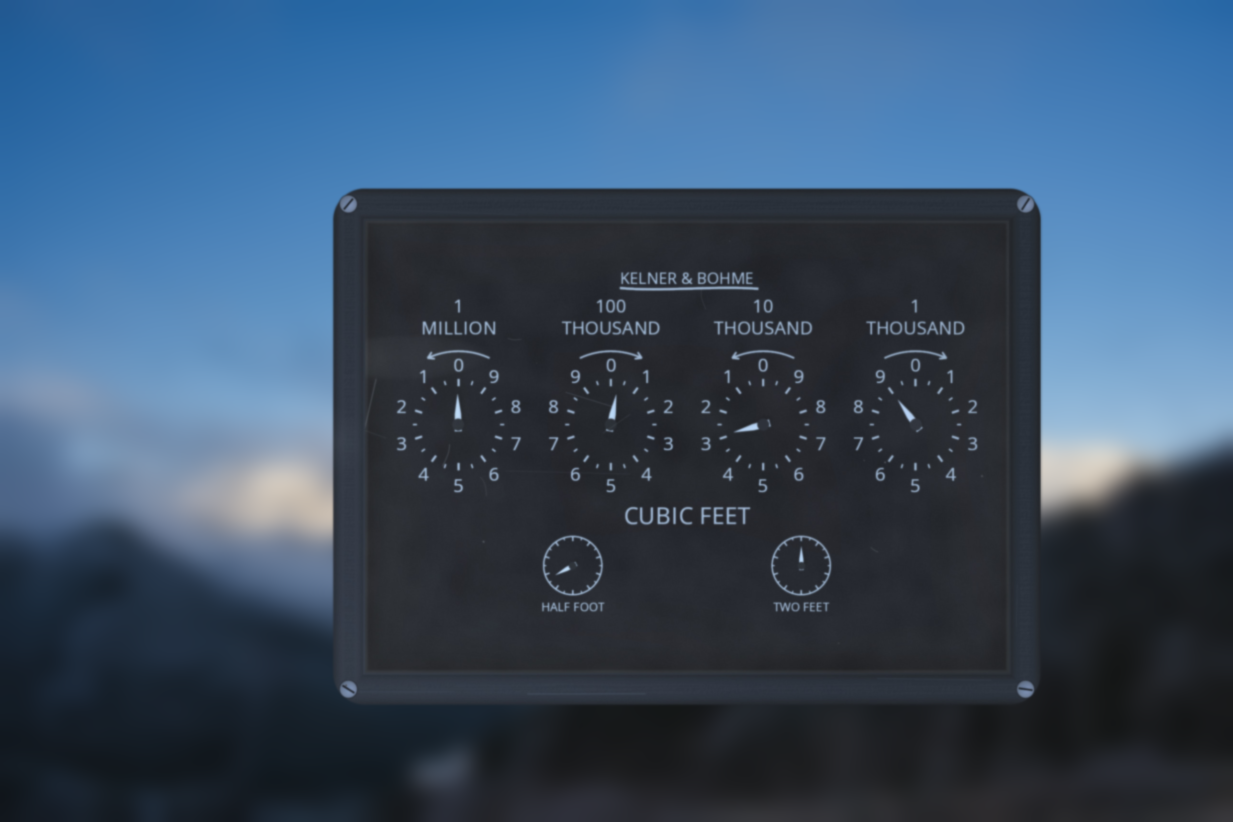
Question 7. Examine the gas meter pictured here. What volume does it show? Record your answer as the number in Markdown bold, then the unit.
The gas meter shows **2900** ft³
